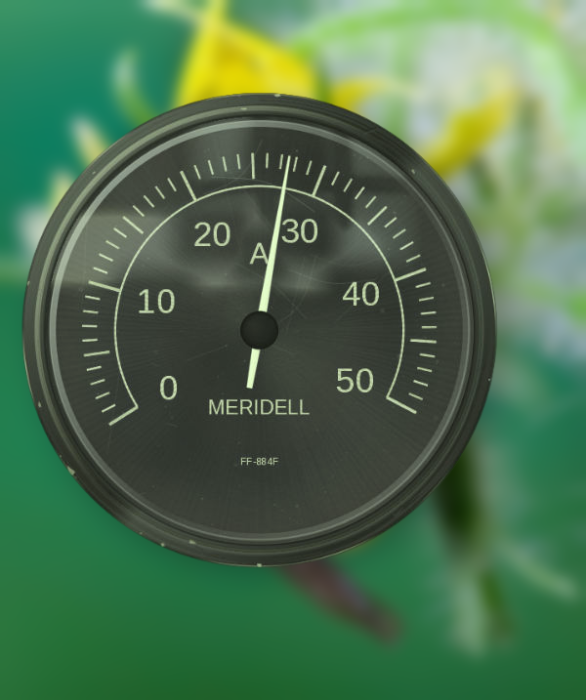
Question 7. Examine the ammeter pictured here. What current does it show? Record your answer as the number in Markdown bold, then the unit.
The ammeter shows **27.5** A
